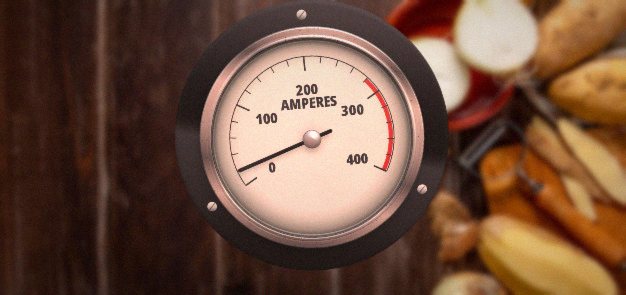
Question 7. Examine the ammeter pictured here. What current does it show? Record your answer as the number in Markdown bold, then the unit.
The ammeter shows **20** A
